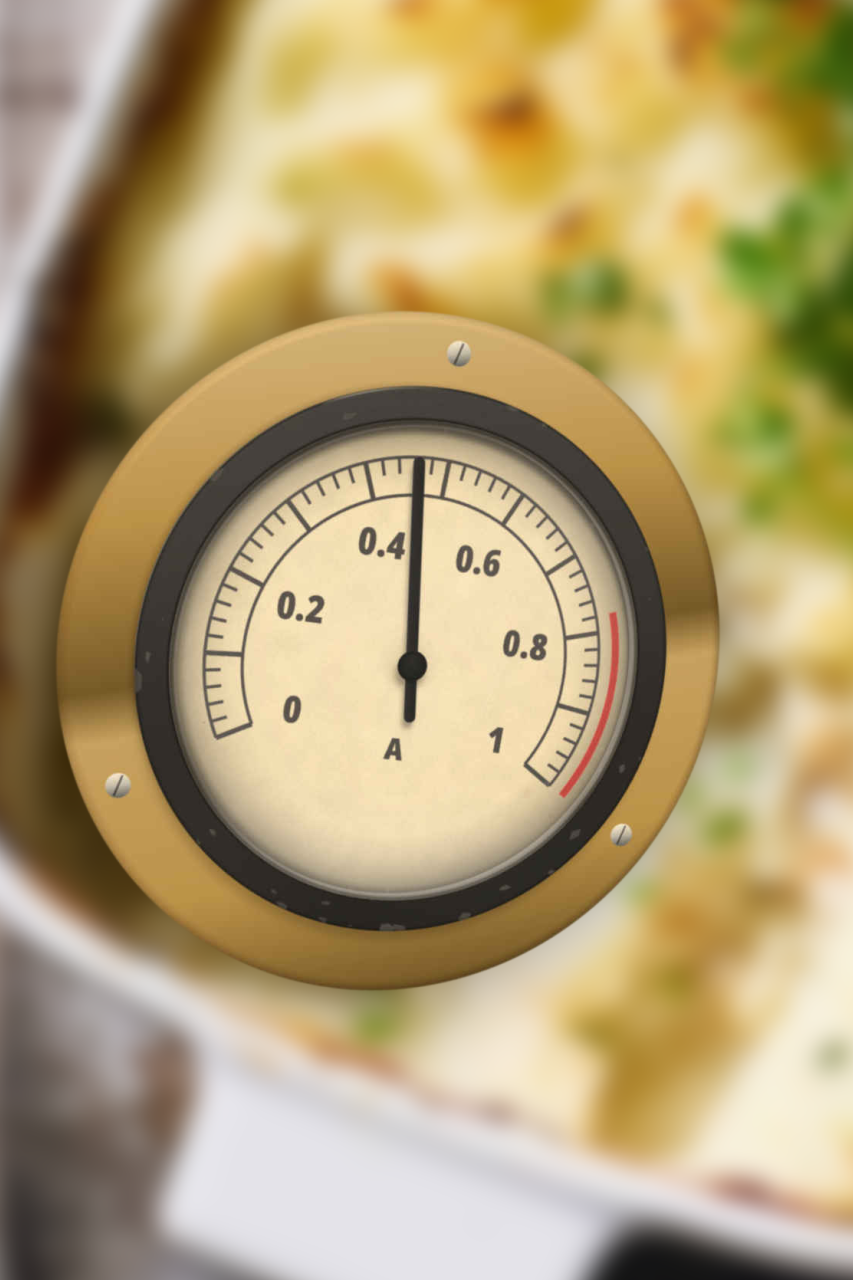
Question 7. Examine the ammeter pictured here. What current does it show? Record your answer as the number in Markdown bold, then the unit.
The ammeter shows **0.46** A
